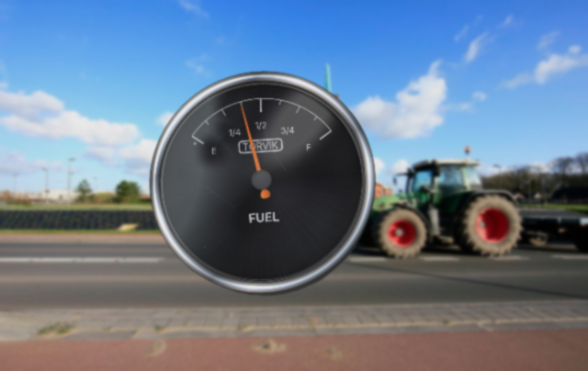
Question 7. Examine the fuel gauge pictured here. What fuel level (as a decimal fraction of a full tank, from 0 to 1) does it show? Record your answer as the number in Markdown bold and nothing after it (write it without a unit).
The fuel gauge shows **0.375**
